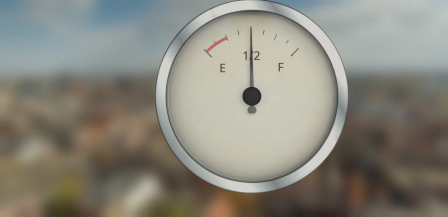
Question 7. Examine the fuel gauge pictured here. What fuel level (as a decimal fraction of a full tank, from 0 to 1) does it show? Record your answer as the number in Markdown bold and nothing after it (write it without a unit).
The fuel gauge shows **0.5**
